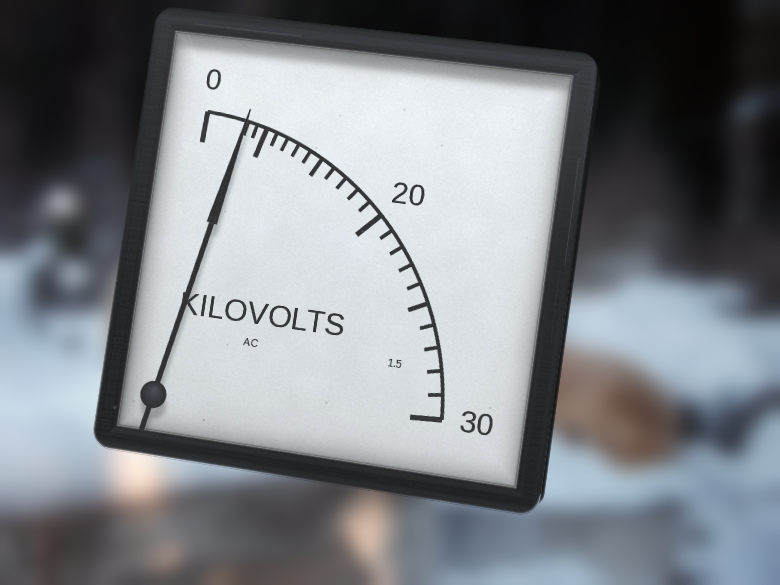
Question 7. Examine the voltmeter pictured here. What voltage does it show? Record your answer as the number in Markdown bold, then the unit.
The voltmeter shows **8** kV
